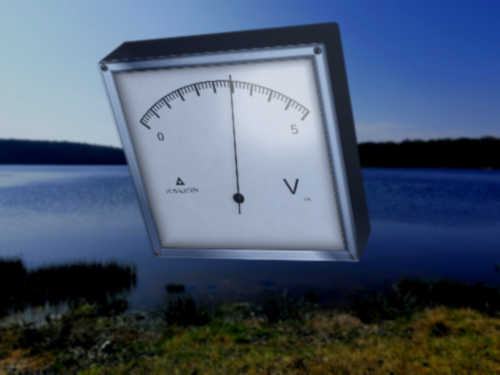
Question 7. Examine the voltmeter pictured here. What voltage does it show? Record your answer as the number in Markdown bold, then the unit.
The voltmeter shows **3** V
